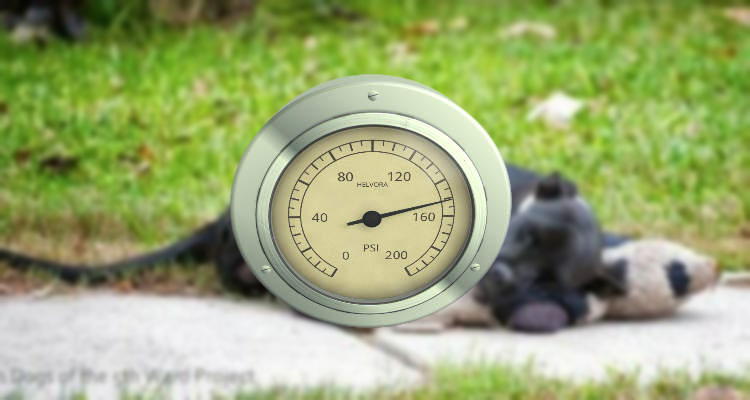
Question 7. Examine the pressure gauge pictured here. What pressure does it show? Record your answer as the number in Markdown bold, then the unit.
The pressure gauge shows **150** psi
